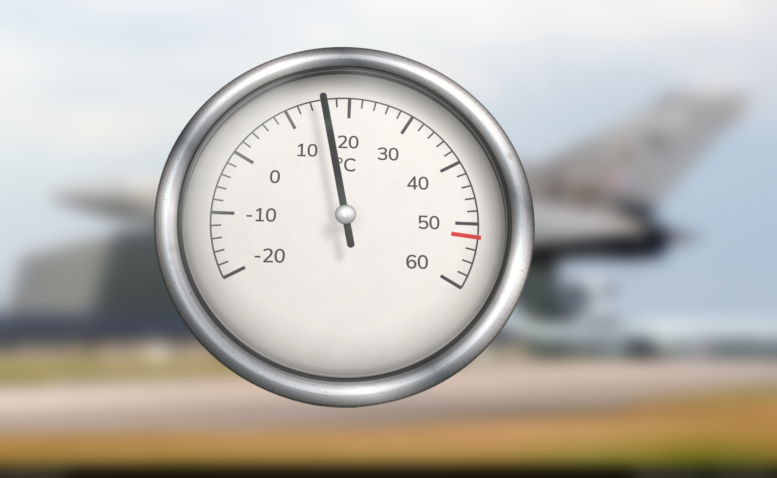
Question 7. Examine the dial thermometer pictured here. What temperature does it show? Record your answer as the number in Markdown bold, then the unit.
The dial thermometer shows **16** °C
